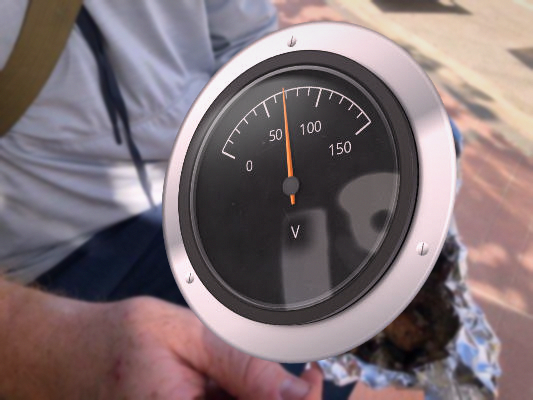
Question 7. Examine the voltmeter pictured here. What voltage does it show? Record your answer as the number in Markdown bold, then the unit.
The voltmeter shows **70** V
